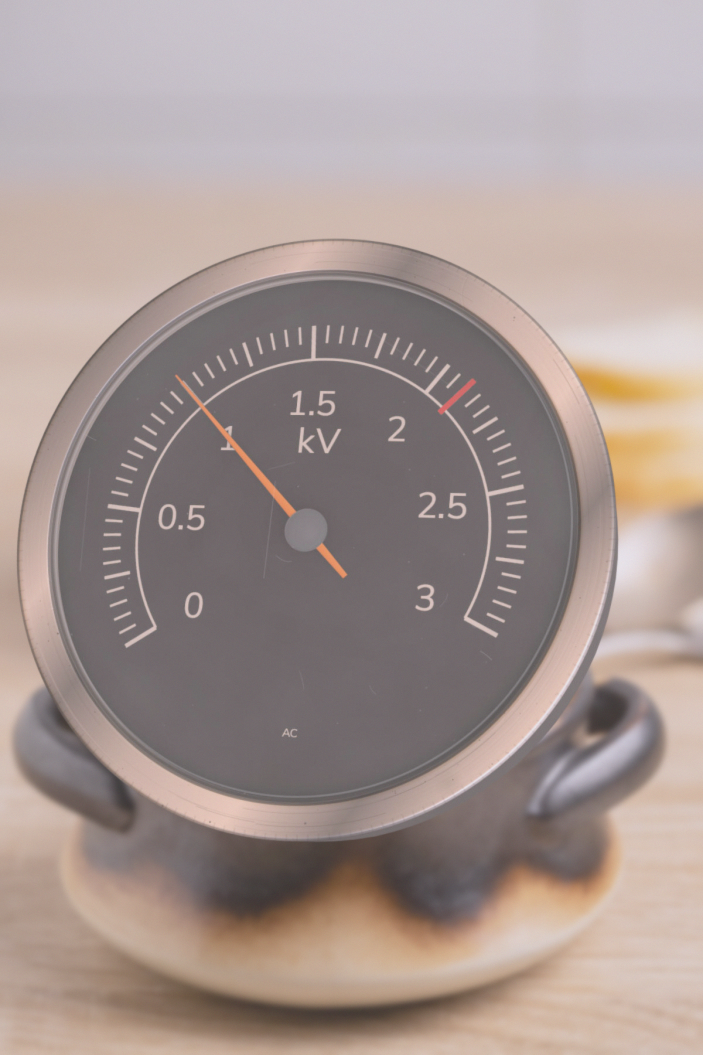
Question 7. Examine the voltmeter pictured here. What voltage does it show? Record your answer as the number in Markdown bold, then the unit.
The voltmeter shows **1** kV
